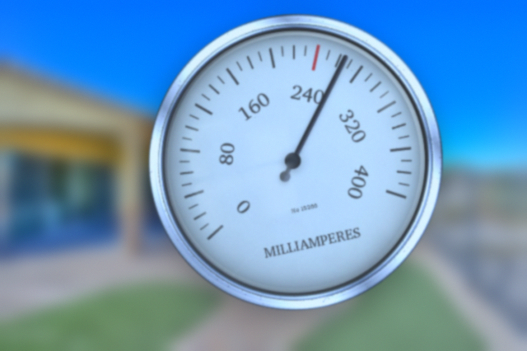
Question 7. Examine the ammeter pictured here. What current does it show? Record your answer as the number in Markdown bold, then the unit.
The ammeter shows **265** mA
